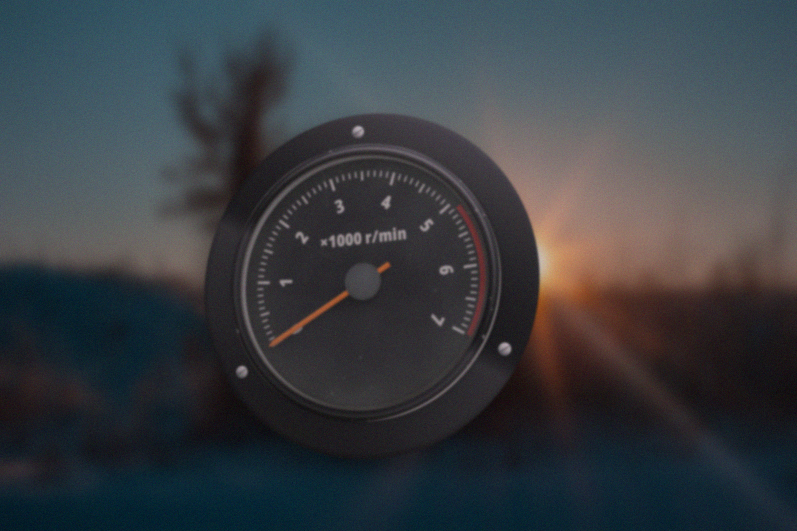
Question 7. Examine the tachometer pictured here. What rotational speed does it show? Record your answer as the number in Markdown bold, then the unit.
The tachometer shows **0** rpm
